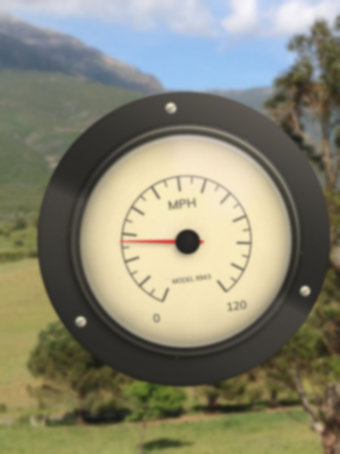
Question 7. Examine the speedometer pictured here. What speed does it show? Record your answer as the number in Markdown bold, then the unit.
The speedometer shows **27.5** mph
